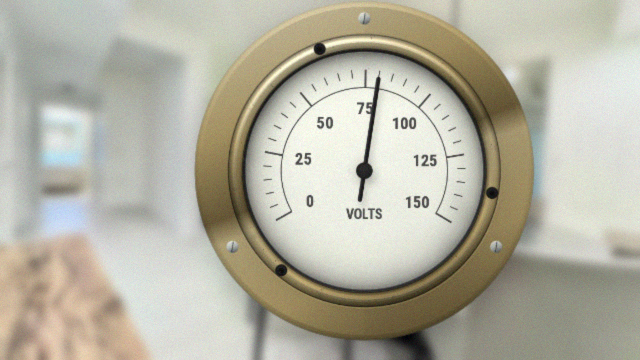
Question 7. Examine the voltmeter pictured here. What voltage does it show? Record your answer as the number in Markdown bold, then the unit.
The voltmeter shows **80** V
